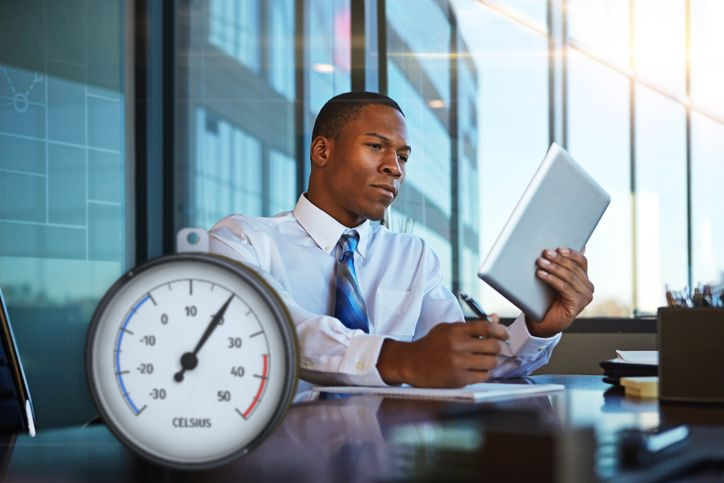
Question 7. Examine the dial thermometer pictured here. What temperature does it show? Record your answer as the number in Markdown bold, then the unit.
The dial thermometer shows **20** °C
